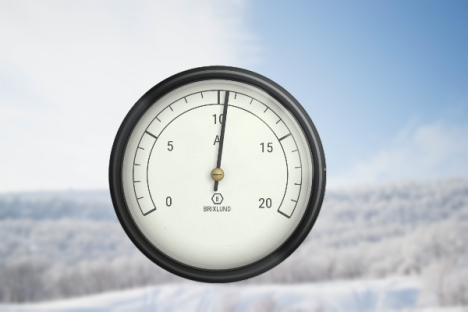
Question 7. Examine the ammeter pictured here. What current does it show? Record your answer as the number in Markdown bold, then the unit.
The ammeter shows **10.5** A
